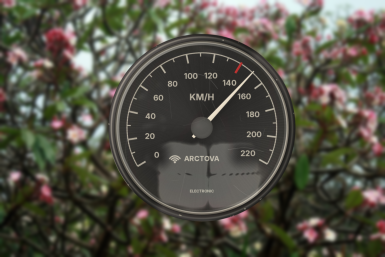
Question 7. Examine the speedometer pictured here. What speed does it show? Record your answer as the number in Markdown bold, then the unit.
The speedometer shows **150** km/h
